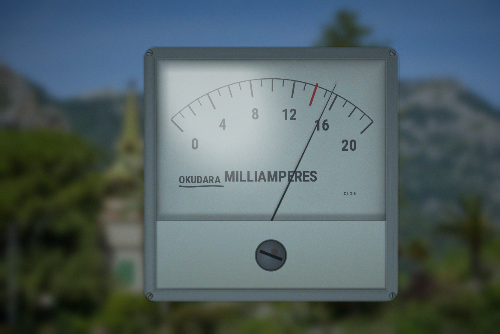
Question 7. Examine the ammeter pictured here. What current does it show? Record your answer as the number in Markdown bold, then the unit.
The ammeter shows **15.5** mA
